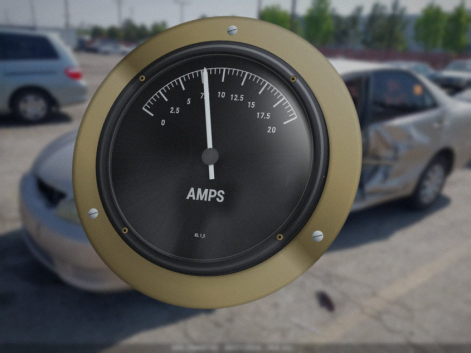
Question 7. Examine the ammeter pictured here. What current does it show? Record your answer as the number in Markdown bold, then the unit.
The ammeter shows **8** A
